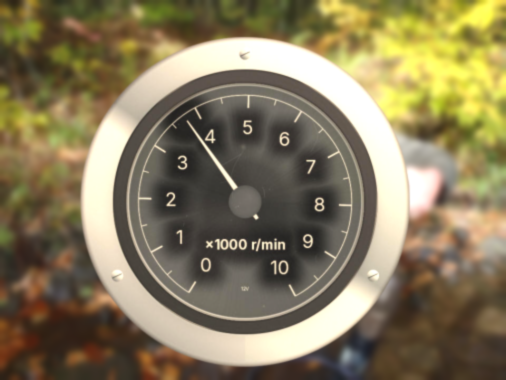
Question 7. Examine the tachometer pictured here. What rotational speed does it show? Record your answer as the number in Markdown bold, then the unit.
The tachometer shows **3750** rpm
